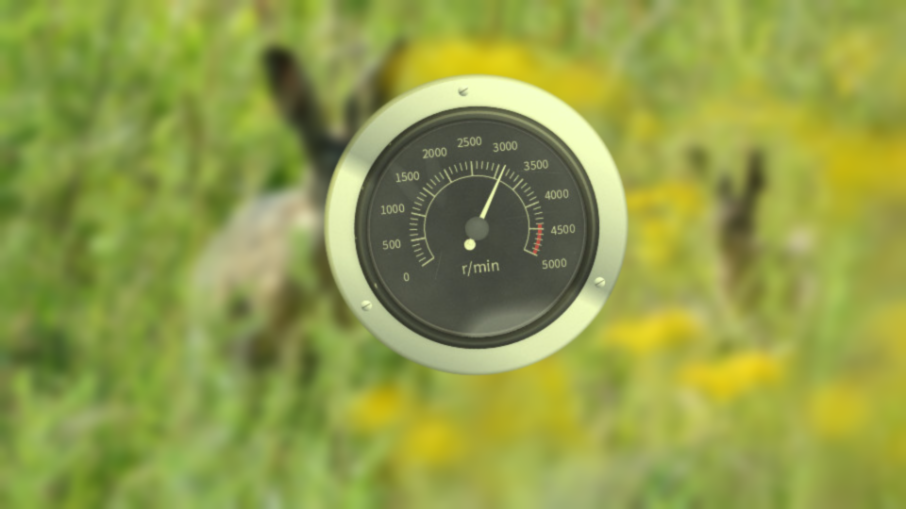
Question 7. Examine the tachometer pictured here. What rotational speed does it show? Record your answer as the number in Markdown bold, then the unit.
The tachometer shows **3100** rpm
